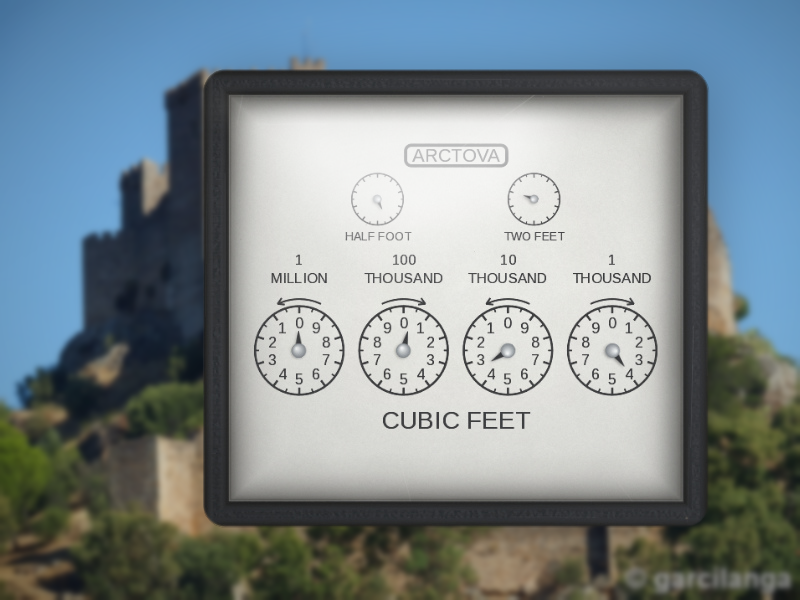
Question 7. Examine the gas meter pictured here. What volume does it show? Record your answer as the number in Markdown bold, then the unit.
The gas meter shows **3400** ft³
